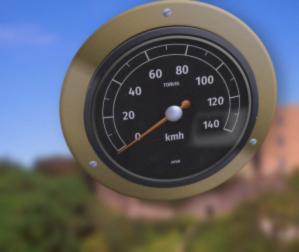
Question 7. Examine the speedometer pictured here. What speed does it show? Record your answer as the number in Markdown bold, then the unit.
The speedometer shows **0** km/h
